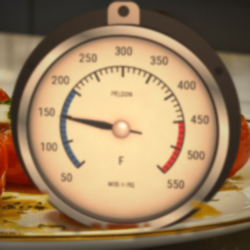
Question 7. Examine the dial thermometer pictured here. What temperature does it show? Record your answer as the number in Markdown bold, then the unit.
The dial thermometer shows **150** °F
